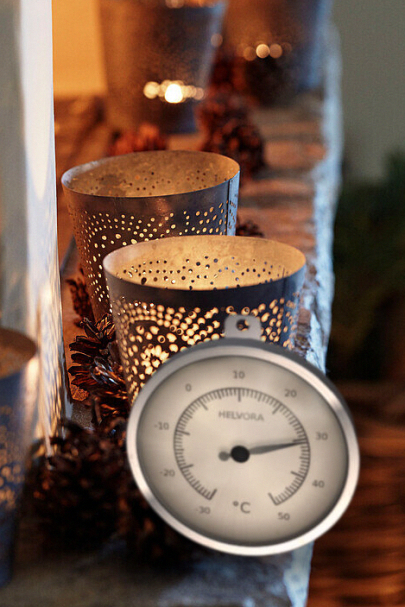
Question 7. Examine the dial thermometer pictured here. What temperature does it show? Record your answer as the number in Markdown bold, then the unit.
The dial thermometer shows **30** °C
